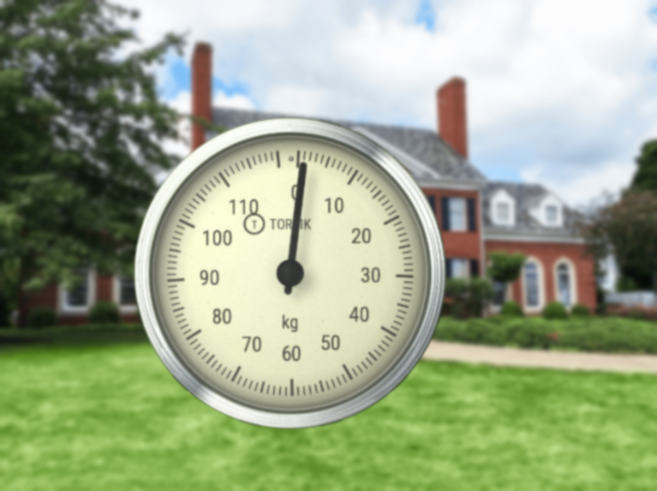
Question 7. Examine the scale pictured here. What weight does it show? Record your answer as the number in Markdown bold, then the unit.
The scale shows **1** kg
